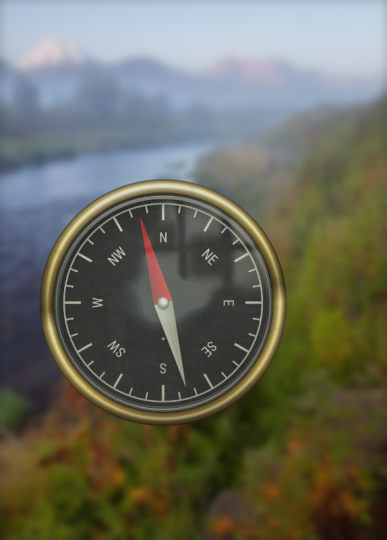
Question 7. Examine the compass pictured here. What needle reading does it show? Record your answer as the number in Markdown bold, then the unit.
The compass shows **345** °
